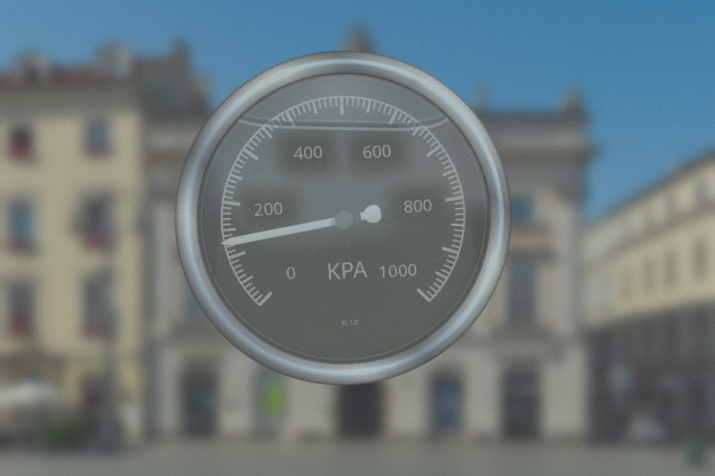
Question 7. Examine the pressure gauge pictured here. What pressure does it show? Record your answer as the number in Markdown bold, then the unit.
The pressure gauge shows **130** kPa
